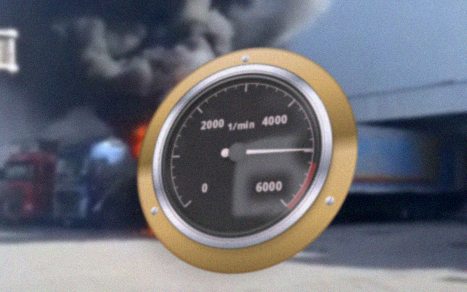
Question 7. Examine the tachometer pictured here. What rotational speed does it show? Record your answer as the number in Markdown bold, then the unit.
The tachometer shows **5000** rpm
